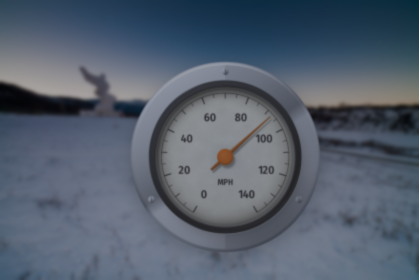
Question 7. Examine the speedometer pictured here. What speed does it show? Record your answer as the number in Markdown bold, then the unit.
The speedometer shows **92.5** mph
